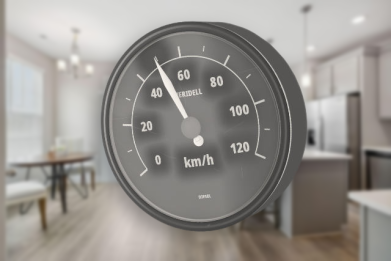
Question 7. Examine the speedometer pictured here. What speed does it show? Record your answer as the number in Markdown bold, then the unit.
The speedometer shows **50** km/h
